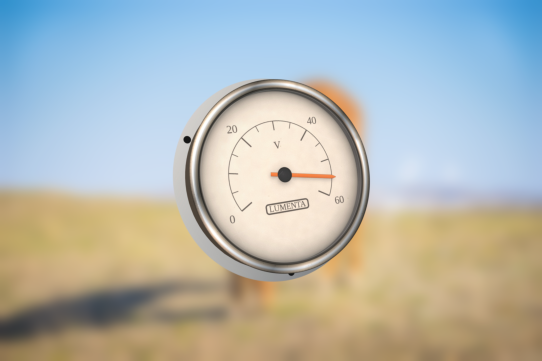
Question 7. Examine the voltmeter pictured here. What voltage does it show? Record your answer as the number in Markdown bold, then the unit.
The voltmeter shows **55** V
